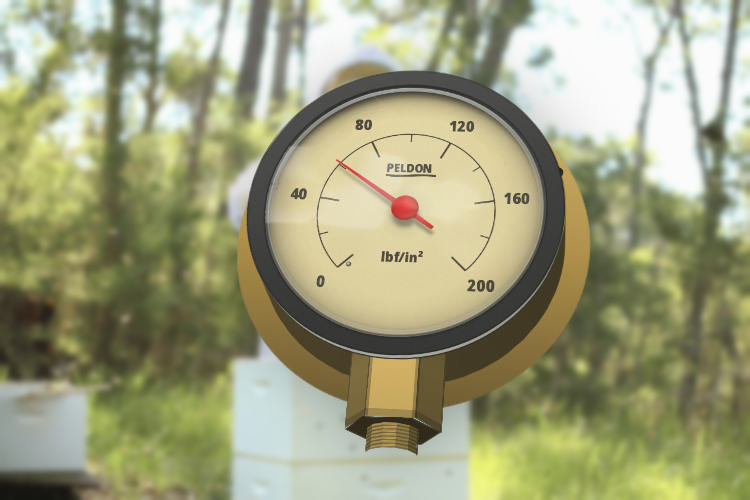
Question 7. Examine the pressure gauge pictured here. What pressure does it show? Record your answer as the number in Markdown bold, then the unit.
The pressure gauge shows **60** psi
